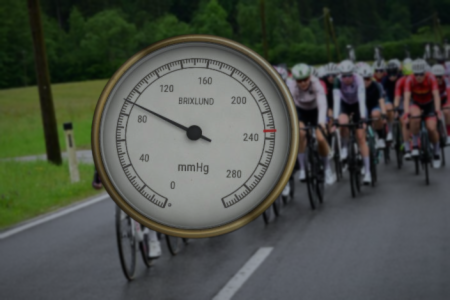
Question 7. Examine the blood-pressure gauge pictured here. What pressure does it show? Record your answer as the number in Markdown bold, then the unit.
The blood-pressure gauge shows **90** mmHg
